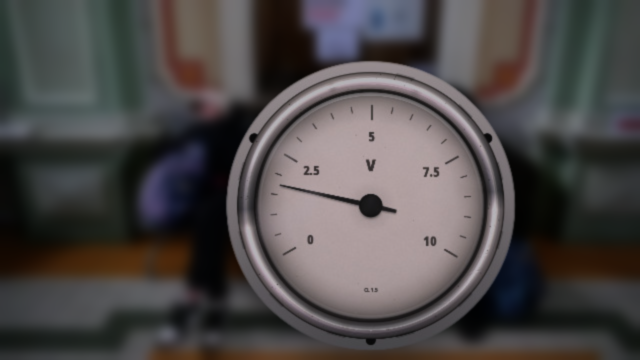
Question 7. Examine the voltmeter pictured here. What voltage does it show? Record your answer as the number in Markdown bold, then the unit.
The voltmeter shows **1.75** V
